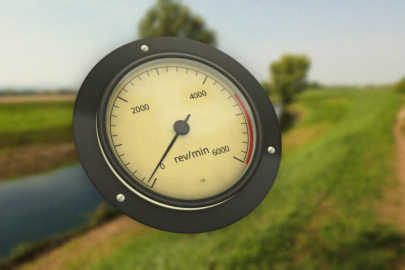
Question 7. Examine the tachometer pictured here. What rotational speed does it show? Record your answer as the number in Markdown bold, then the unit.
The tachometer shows **100** rpm
